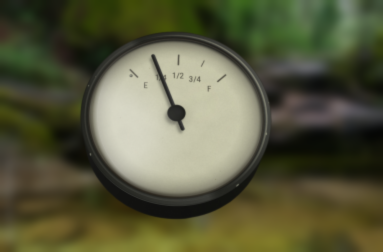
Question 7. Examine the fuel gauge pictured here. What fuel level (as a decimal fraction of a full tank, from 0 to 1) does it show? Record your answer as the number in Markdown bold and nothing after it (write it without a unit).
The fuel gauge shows **0.25**
